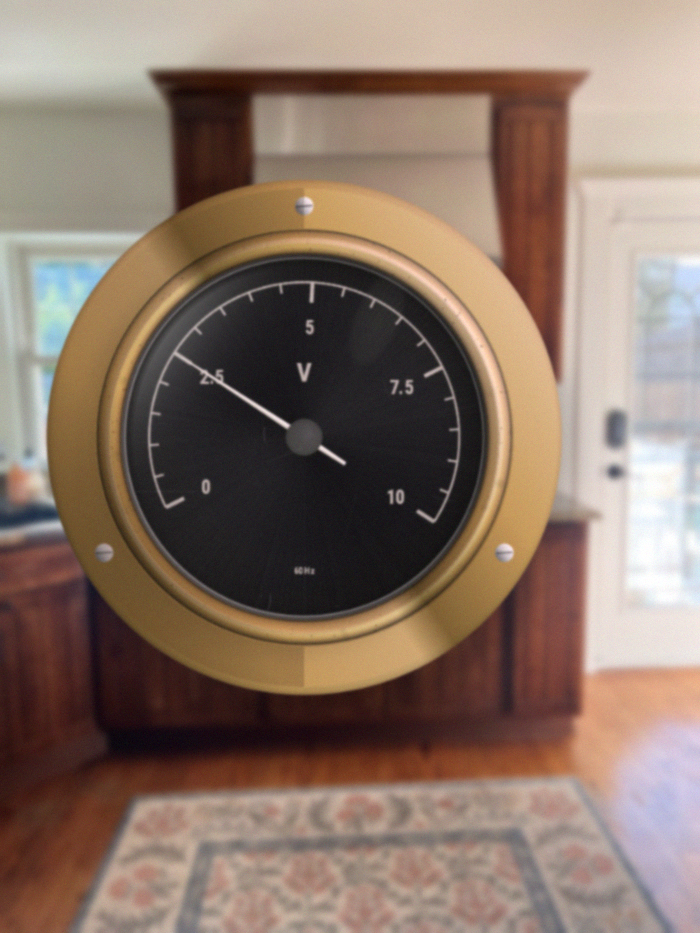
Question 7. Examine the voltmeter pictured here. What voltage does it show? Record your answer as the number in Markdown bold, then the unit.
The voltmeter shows **2.5** V
